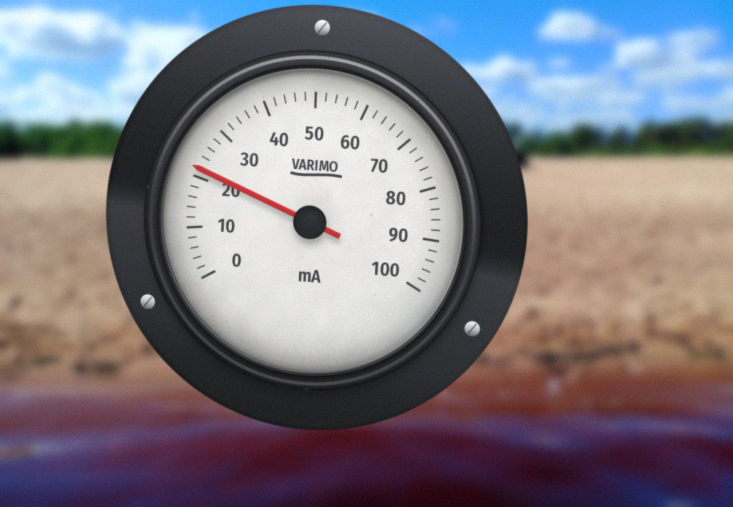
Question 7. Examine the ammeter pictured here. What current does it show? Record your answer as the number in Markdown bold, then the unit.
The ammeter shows **22** mA
